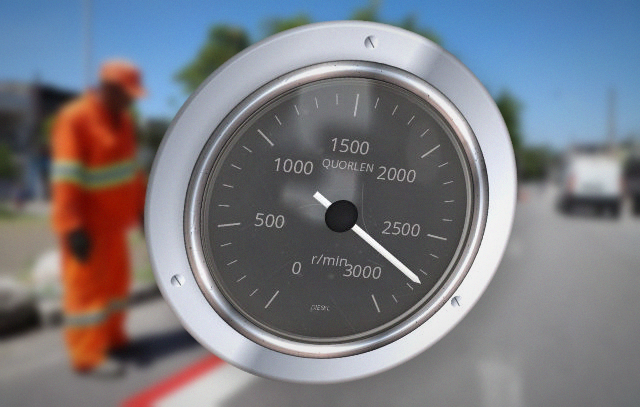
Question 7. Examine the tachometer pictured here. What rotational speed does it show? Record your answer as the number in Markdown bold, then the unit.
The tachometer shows **2750** rpm
